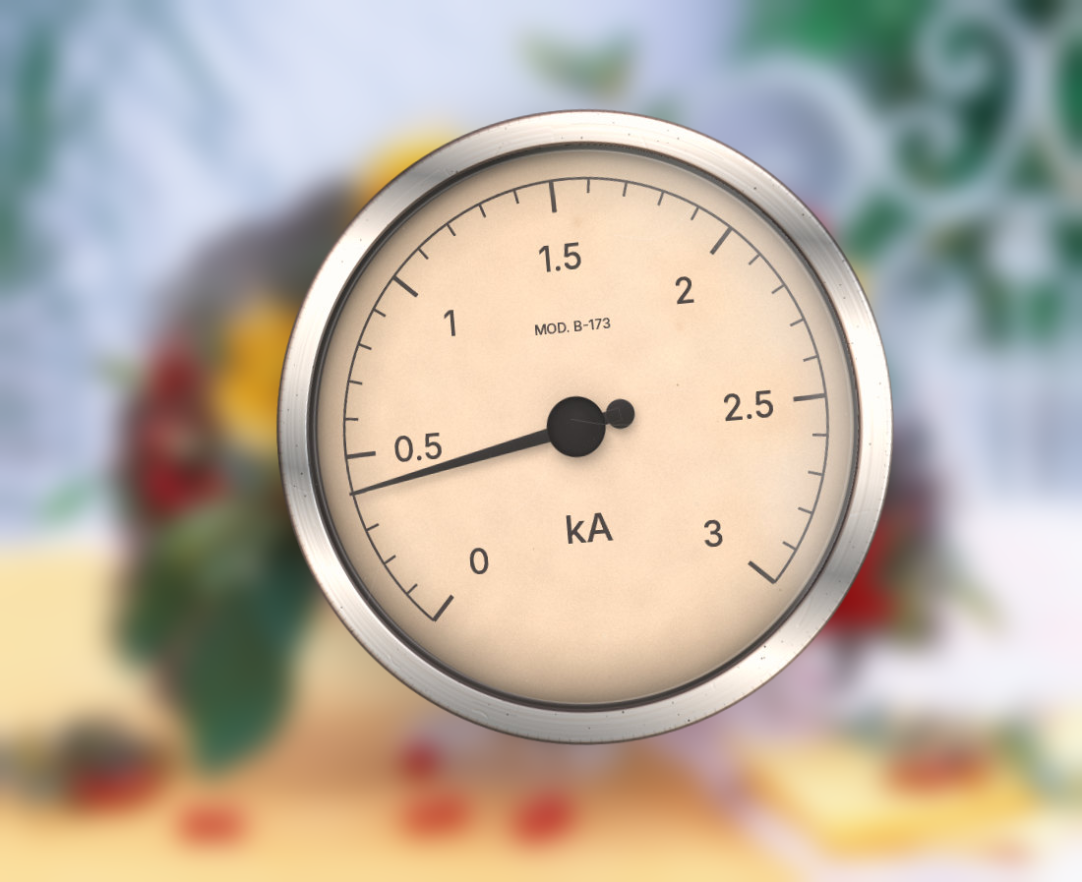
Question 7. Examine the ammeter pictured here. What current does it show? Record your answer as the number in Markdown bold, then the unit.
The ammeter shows **0.4** kA
